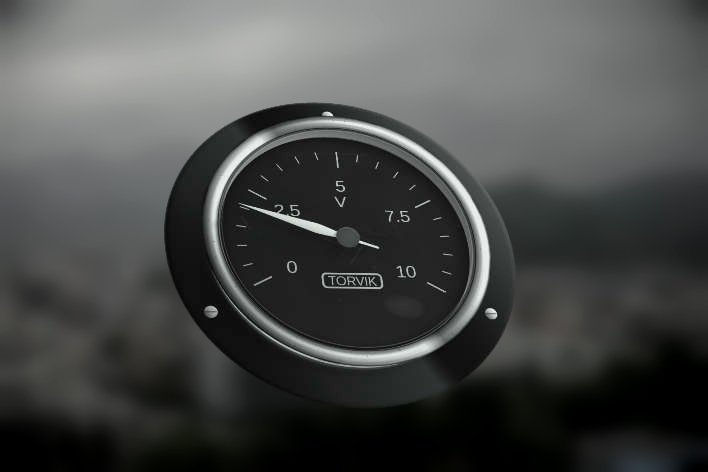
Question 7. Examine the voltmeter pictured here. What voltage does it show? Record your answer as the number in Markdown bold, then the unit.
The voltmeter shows **2** V
